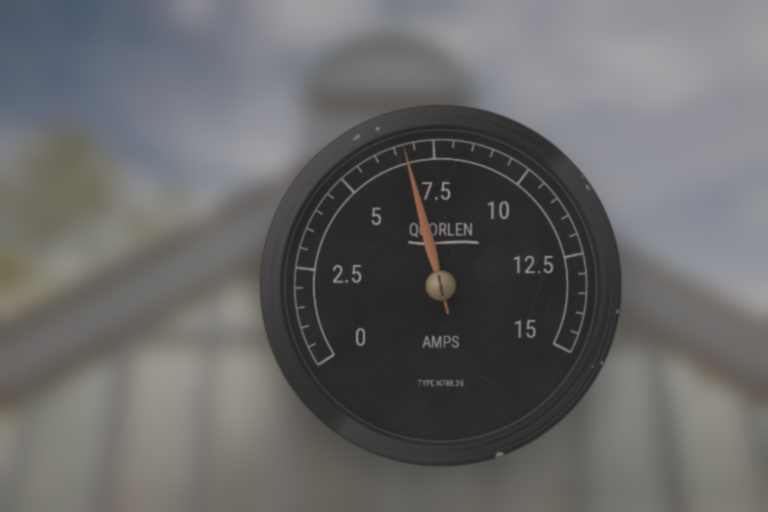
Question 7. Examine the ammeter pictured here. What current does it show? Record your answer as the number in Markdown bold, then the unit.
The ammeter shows **6.75** A
